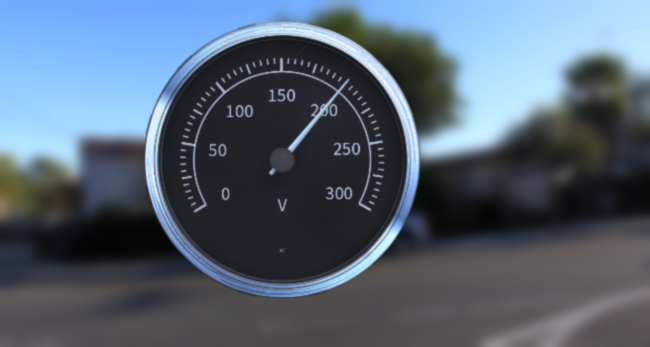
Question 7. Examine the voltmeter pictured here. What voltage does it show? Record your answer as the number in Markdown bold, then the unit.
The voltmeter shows **200** V
